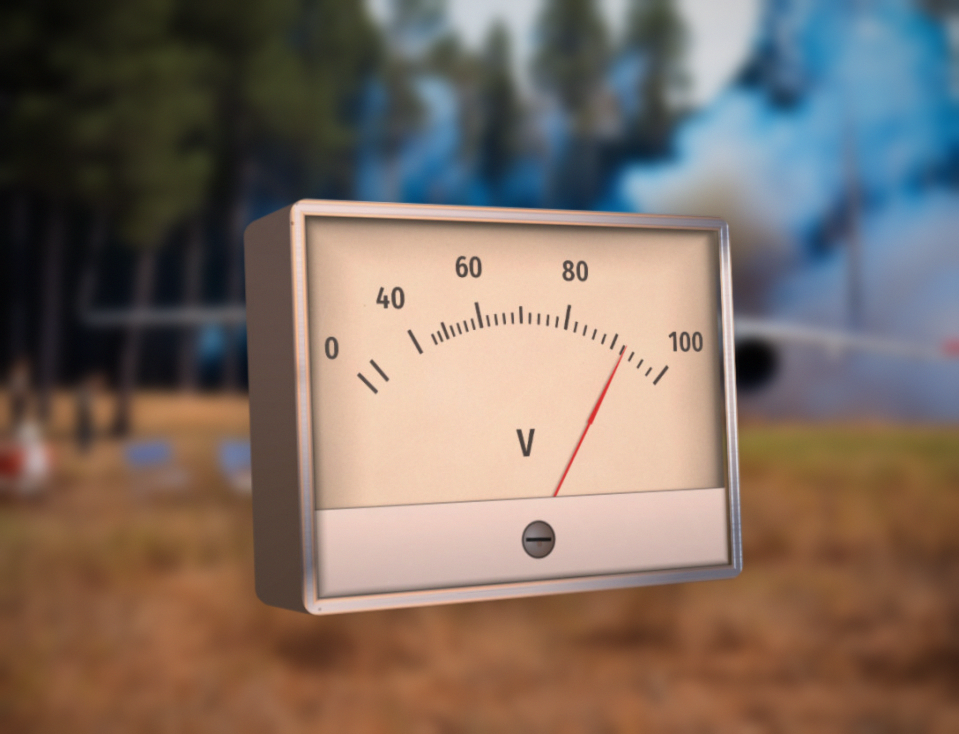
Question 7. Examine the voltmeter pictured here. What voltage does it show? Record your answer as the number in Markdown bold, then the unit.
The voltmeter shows **92** V
